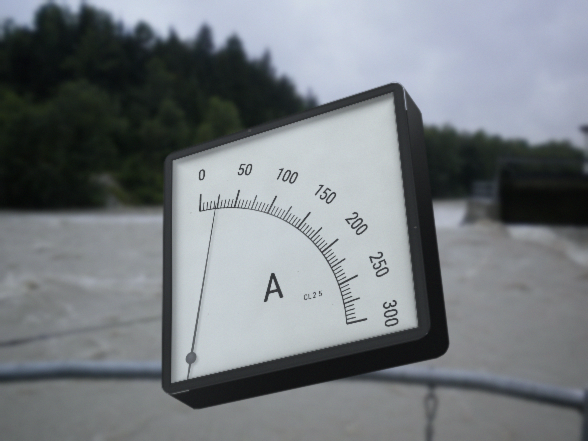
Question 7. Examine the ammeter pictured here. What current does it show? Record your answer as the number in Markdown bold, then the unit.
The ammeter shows **25** A
